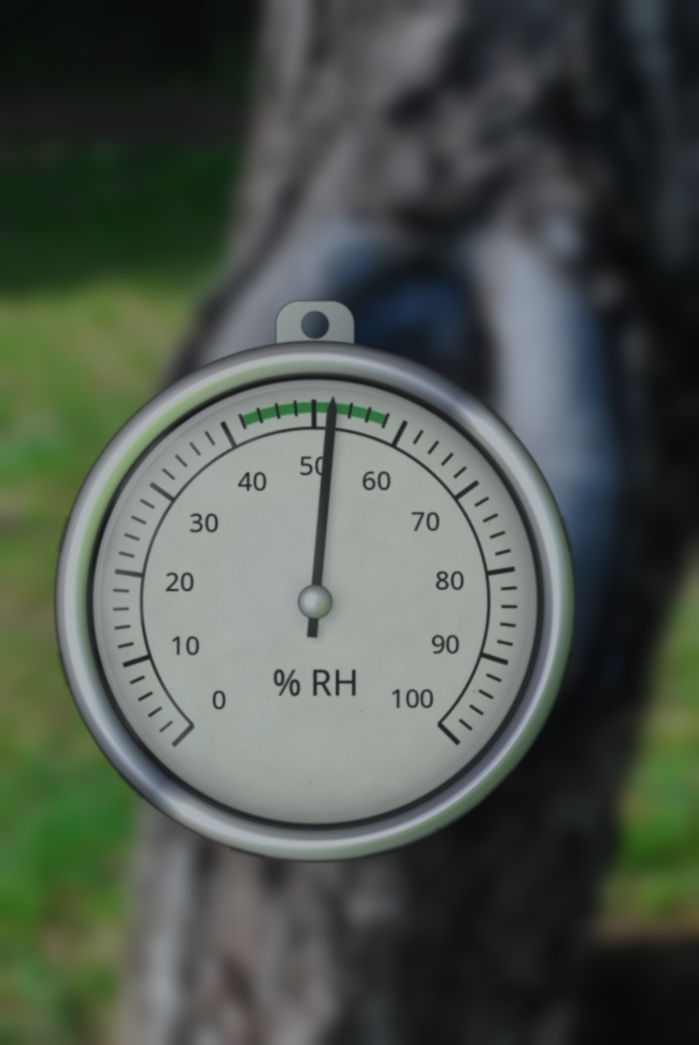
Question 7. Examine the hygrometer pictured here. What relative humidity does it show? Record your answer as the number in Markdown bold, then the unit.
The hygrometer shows **52** %
